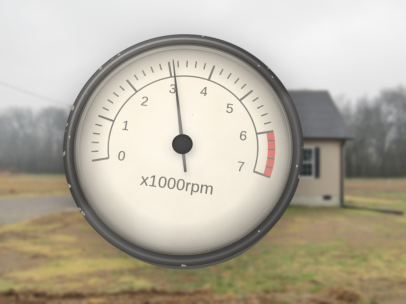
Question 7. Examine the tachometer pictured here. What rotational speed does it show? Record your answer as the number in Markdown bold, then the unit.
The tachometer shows **3100** rpm
